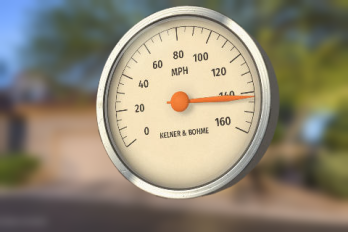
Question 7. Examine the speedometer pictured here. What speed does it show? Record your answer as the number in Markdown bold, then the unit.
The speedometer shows **142.5** mph
